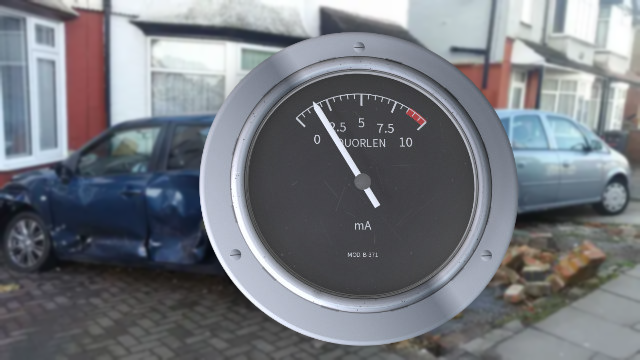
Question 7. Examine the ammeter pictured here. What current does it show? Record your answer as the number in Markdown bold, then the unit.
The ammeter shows **1.5** mA
